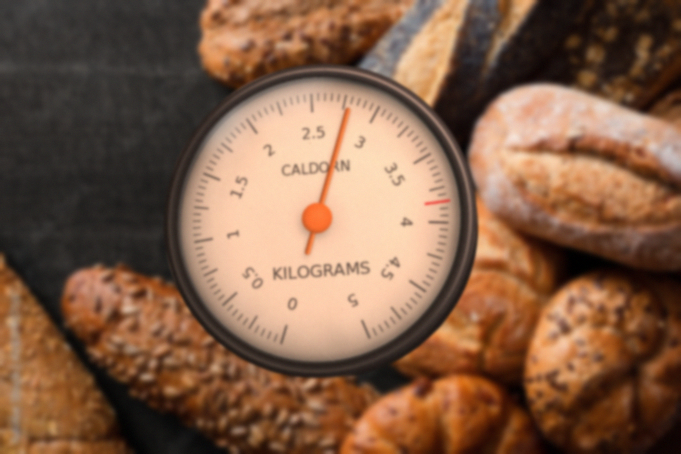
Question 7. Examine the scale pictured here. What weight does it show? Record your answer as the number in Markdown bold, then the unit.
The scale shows **2.8** kg
